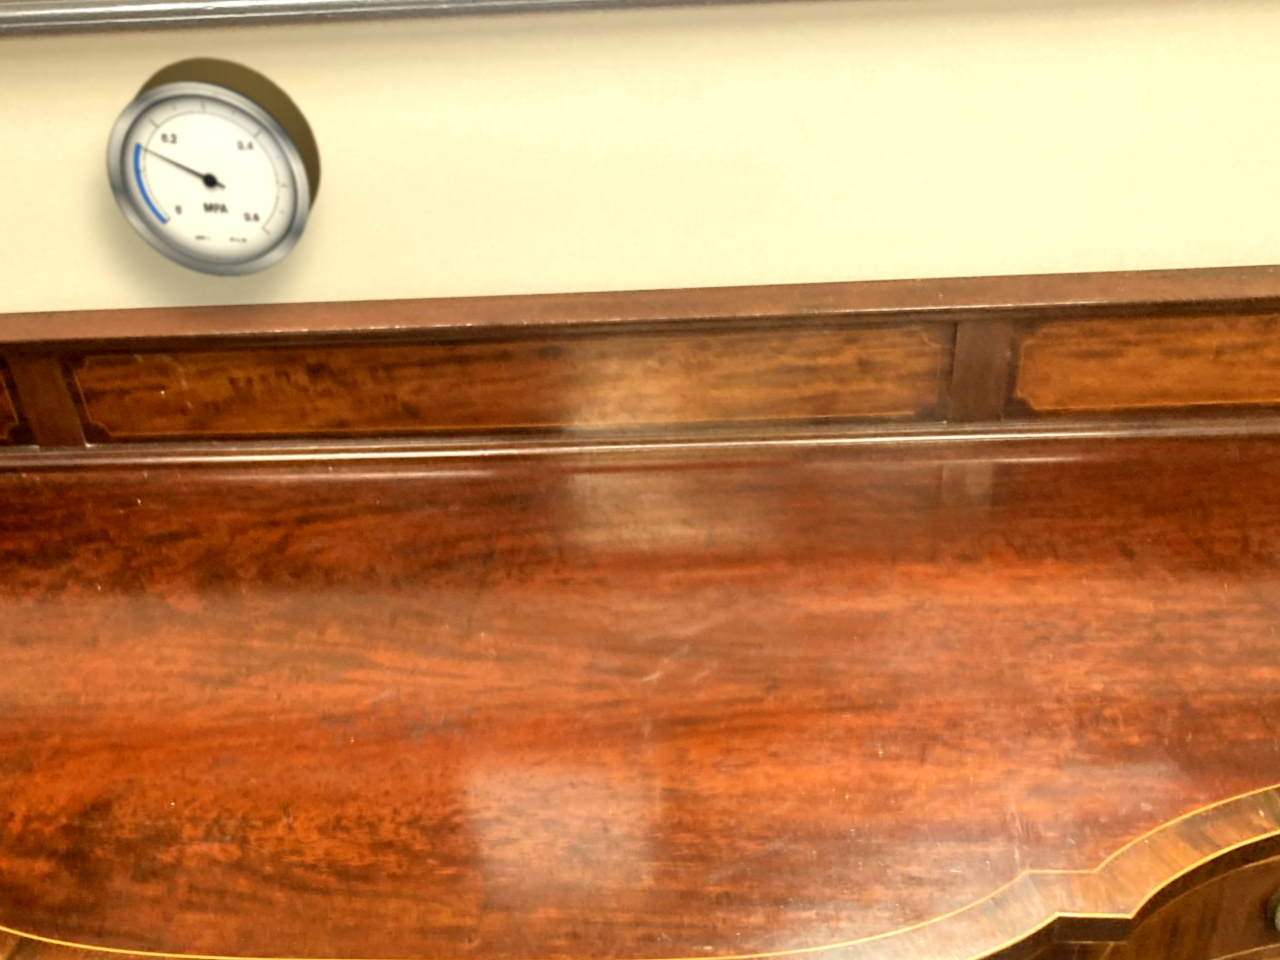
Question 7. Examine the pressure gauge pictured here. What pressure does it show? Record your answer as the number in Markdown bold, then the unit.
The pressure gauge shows **0.15** MPa
